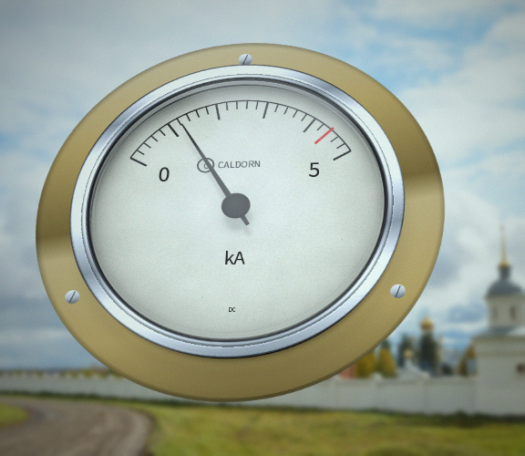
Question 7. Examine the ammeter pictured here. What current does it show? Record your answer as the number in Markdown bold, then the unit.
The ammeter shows **1.2** kA
